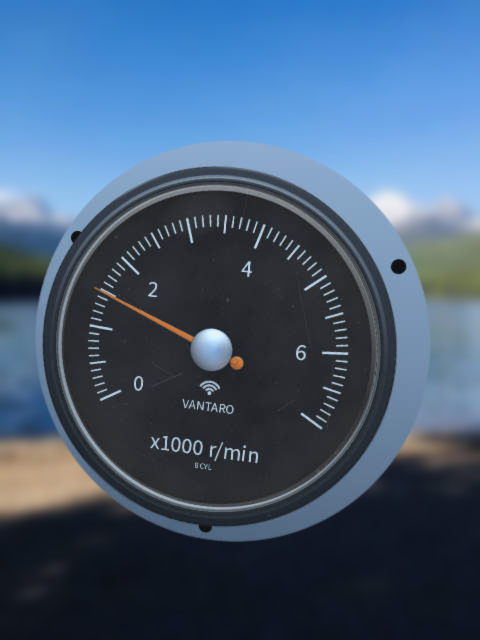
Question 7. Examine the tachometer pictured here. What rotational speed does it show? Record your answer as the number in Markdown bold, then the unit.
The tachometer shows **1500** rpm
